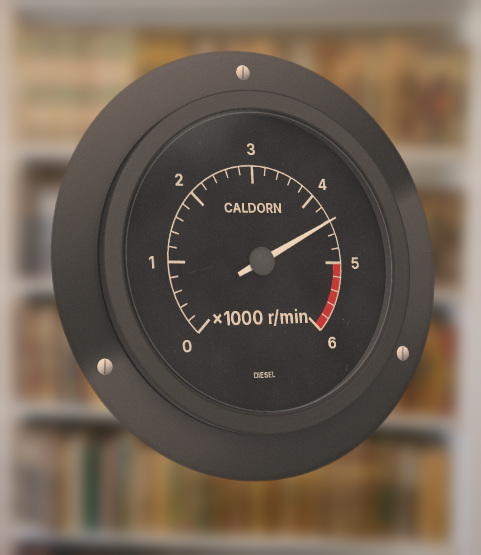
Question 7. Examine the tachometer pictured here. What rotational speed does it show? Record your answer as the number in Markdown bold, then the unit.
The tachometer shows **4400** rpm
